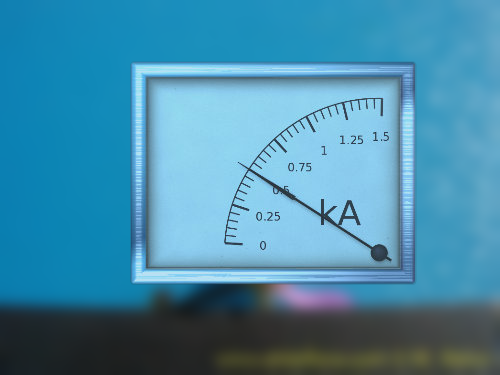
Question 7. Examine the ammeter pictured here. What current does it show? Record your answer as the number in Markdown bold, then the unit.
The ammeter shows **0.5** kA
